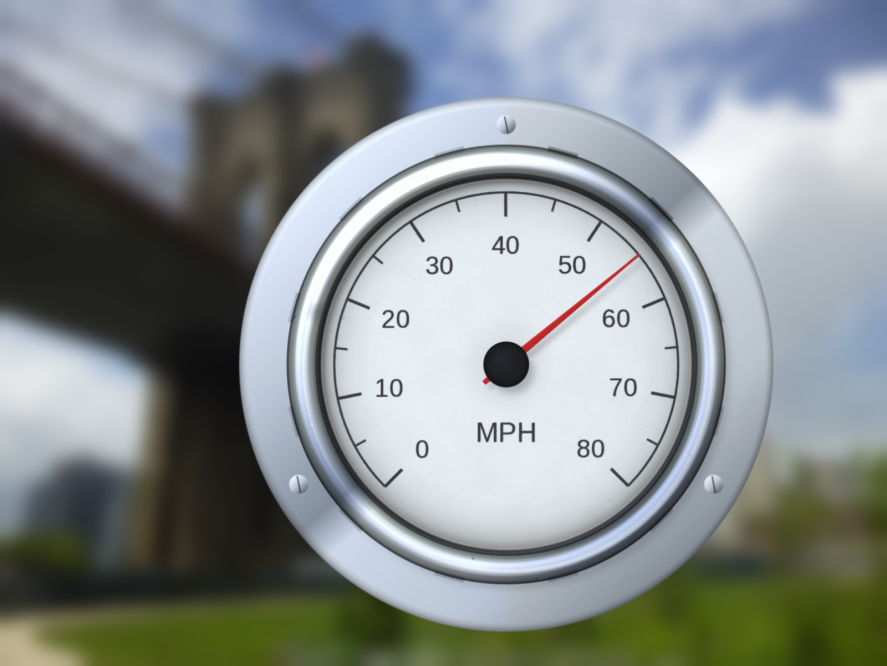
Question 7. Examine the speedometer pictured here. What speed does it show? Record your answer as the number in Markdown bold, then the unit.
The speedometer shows **55** mph
